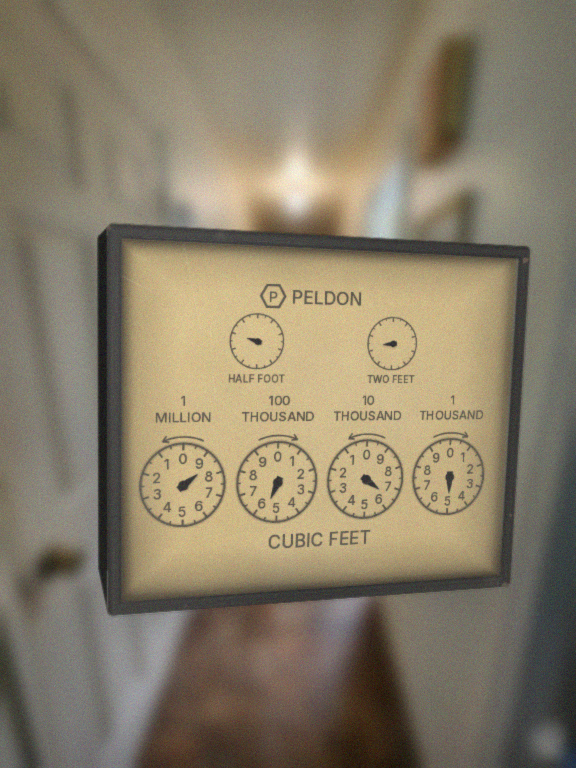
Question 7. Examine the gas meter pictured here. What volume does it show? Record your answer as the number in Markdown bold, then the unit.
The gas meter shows **856500** ft³
